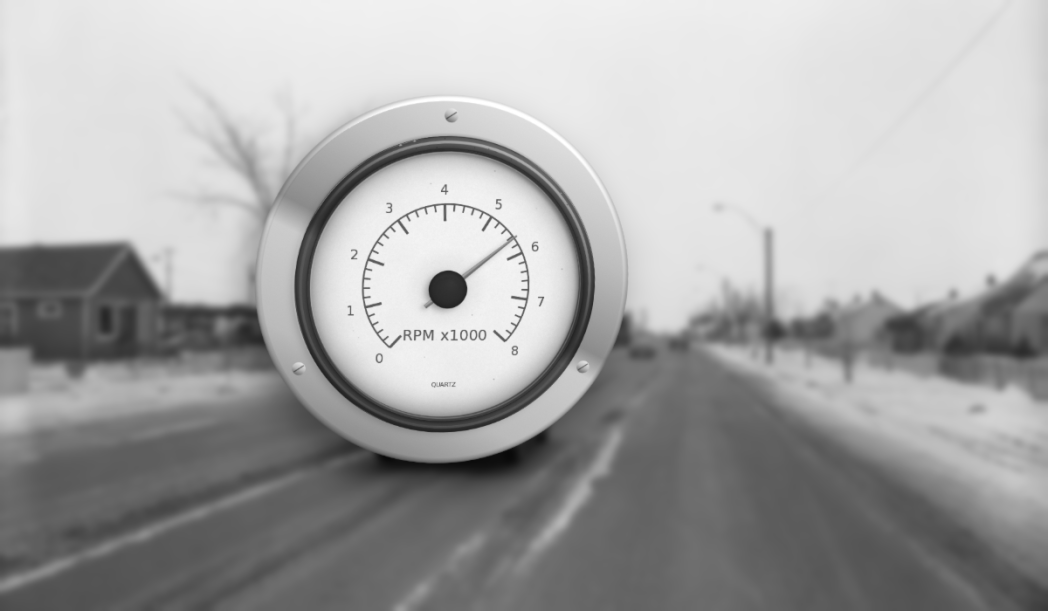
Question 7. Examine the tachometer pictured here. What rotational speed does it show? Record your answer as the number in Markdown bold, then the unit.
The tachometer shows **5600** rpm
